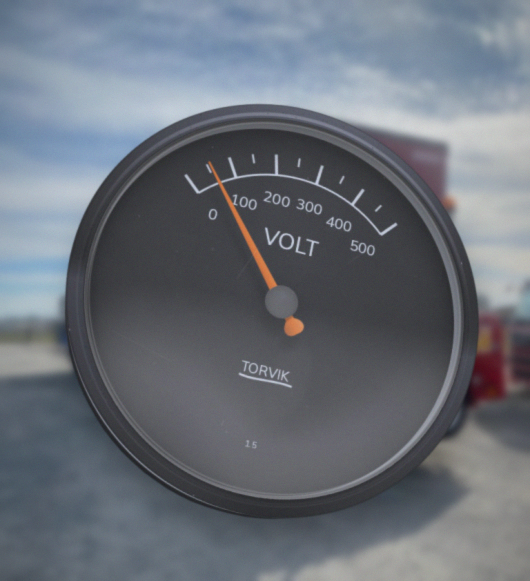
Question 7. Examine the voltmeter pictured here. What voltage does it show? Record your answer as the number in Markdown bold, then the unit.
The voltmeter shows **50** V
